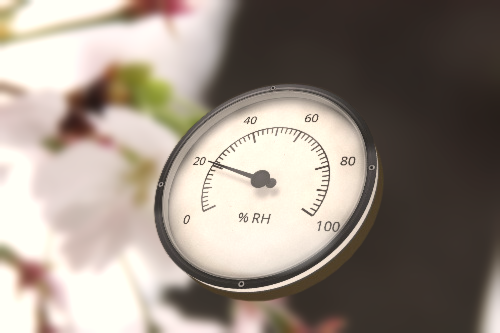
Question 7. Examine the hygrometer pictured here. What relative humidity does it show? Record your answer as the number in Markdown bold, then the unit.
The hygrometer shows **20** %
